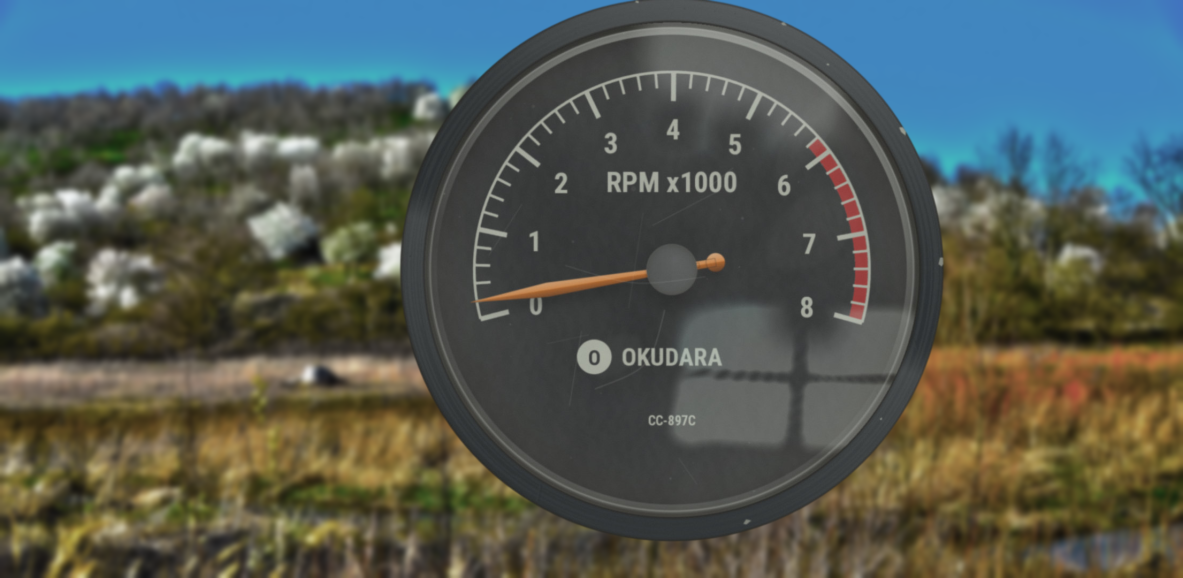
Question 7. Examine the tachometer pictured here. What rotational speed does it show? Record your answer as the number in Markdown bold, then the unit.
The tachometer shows **200** rpm
